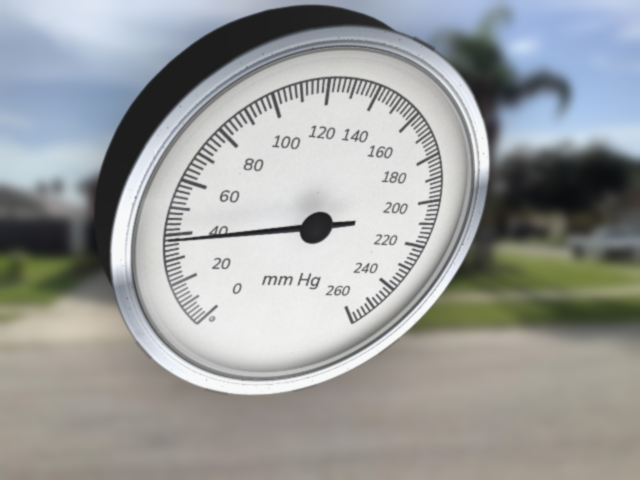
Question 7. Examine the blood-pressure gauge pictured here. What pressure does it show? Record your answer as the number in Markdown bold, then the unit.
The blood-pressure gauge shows **40** mmHg
